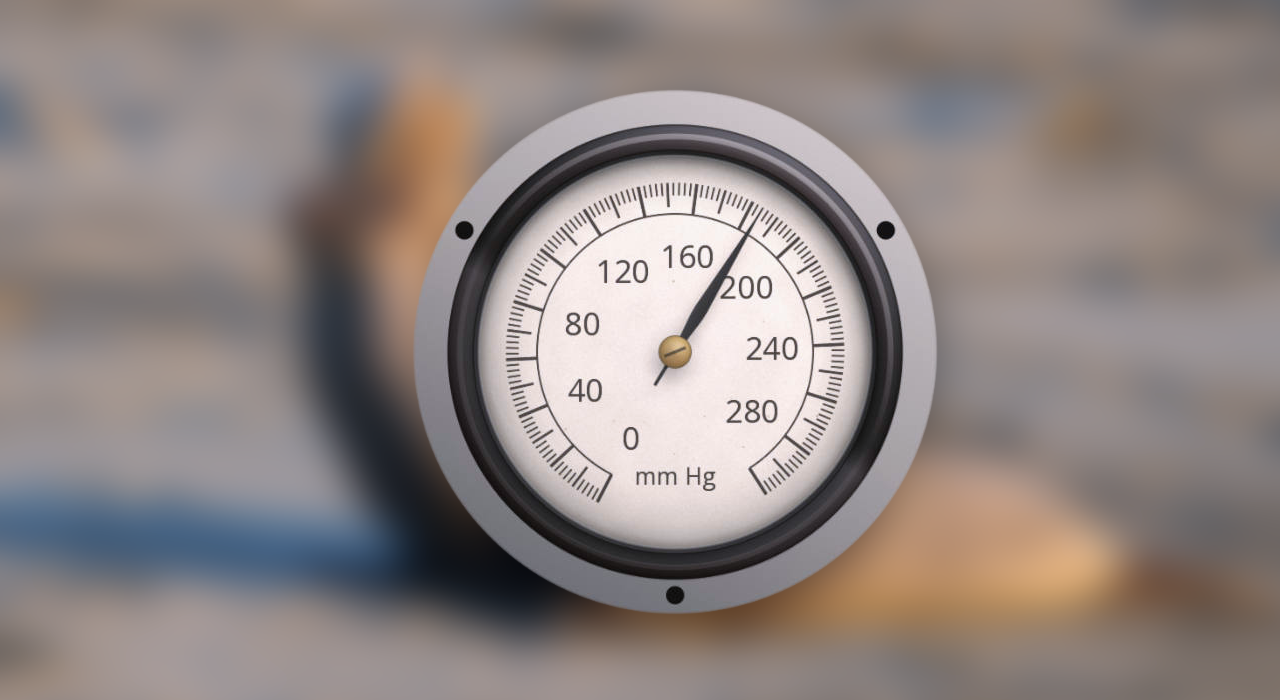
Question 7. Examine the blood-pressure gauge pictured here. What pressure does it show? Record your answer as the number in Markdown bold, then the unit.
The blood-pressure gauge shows **184** mmHg
